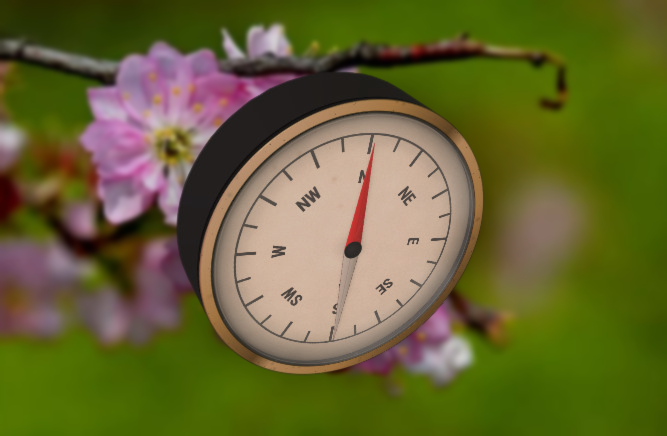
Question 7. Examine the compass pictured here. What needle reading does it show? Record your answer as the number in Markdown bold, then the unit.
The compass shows **0** °
